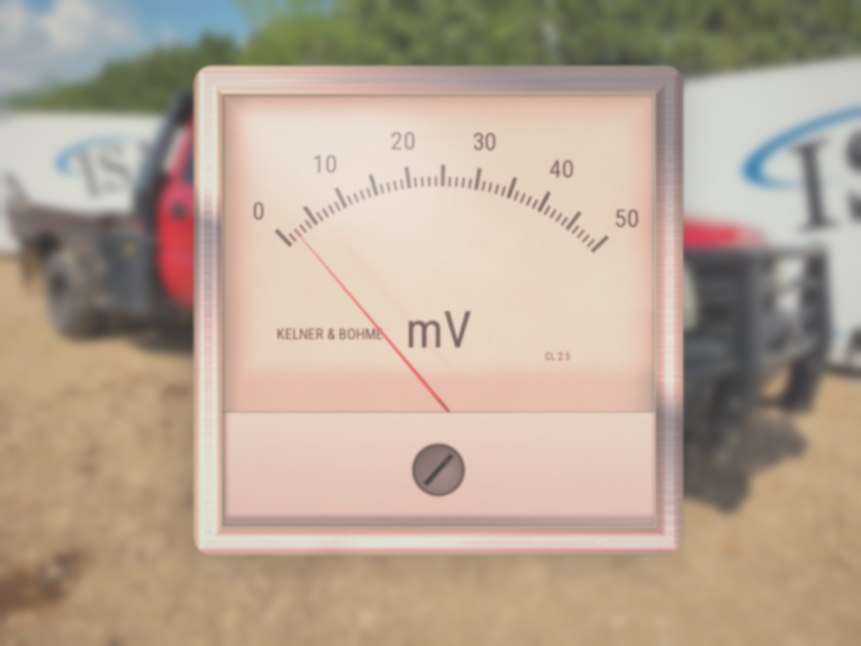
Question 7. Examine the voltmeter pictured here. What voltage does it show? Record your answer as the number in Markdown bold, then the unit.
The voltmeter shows **2** mV
